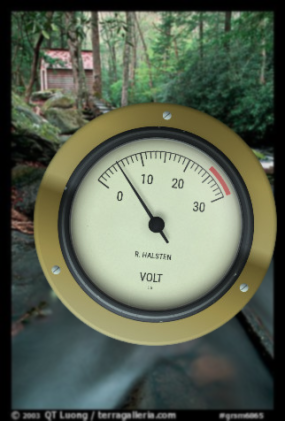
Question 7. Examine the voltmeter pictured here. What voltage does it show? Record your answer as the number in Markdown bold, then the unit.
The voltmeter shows **5** V
